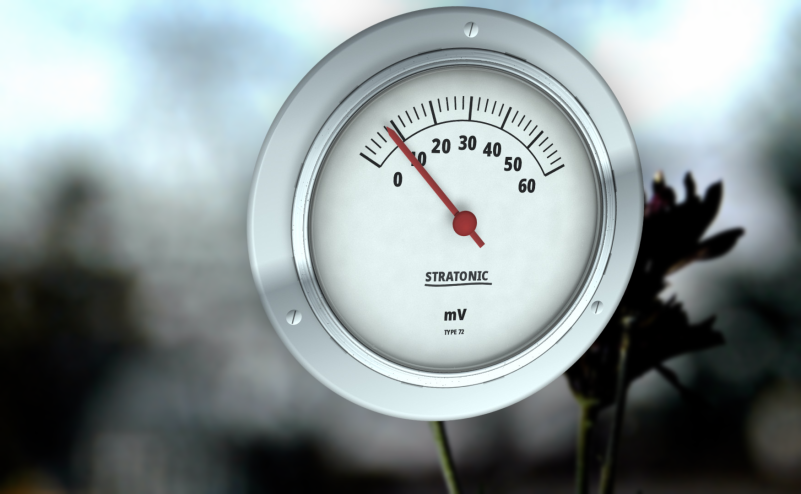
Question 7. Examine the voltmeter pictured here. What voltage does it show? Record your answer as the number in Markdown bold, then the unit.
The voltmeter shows **8** mV
